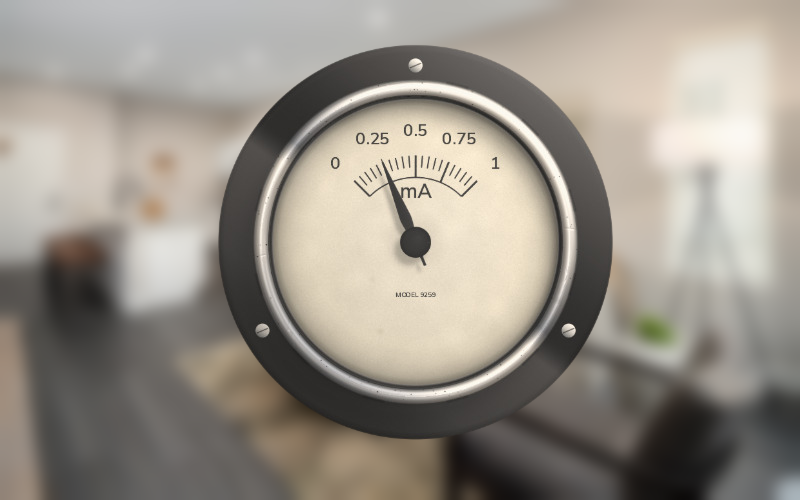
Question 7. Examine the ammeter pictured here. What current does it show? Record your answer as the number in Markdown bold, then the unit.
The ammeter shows **0.25** mA
